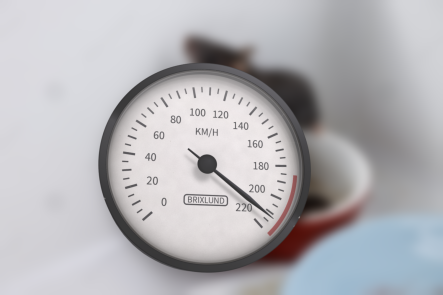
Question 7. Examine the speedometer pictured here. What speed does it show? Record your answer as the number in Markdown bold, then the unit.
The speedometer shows **212.5** km/h
